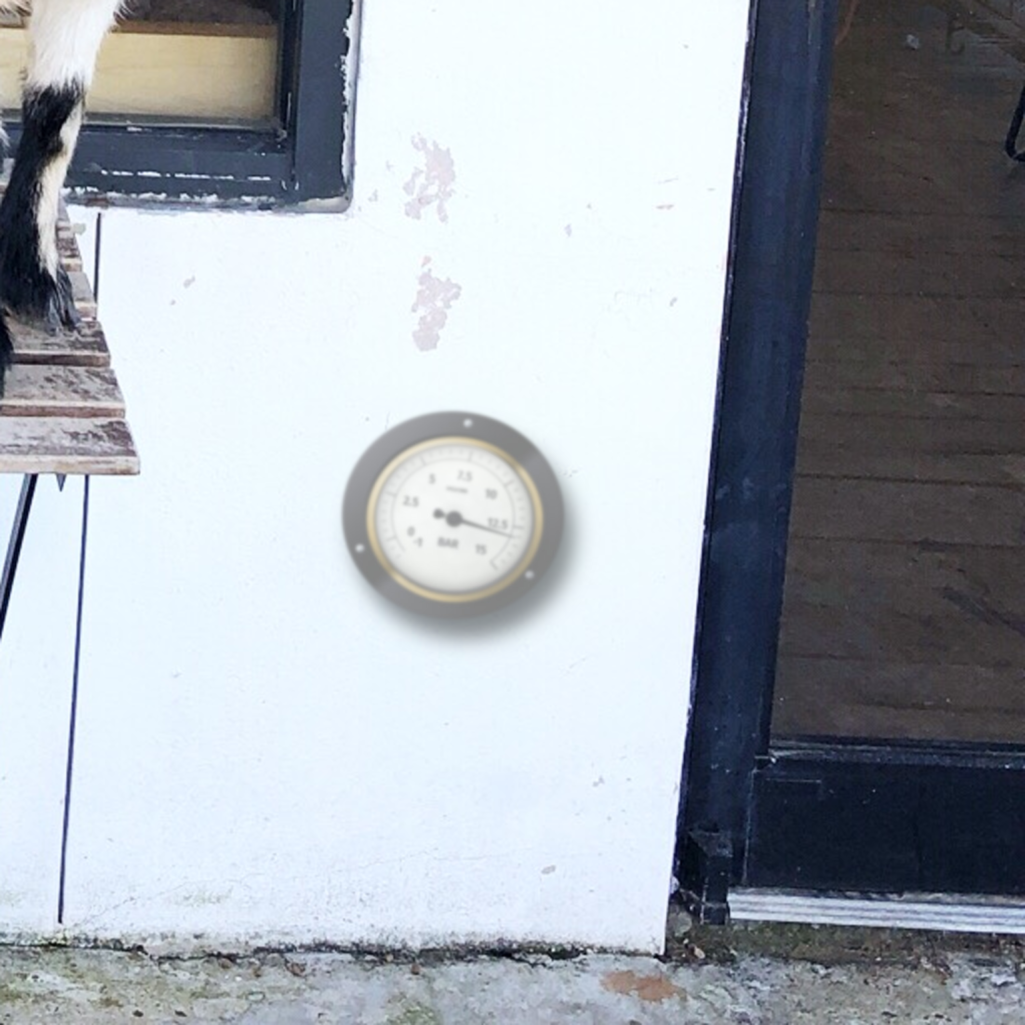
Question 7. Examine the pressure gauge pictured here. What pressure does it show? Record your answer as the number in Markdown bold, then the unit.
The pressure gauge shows **13** bar
